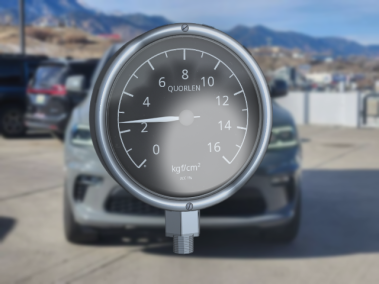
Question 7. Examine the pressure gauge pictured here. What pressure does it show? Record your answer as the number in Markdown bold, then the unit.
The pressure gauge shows **2.5** kg/cm²
